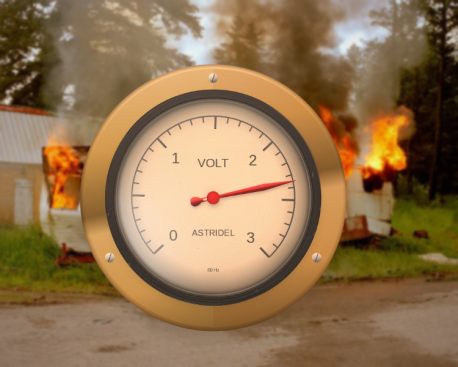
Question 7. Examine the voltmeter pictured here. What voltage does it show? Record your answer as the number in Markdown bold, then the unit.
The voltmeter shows **2.35** V
